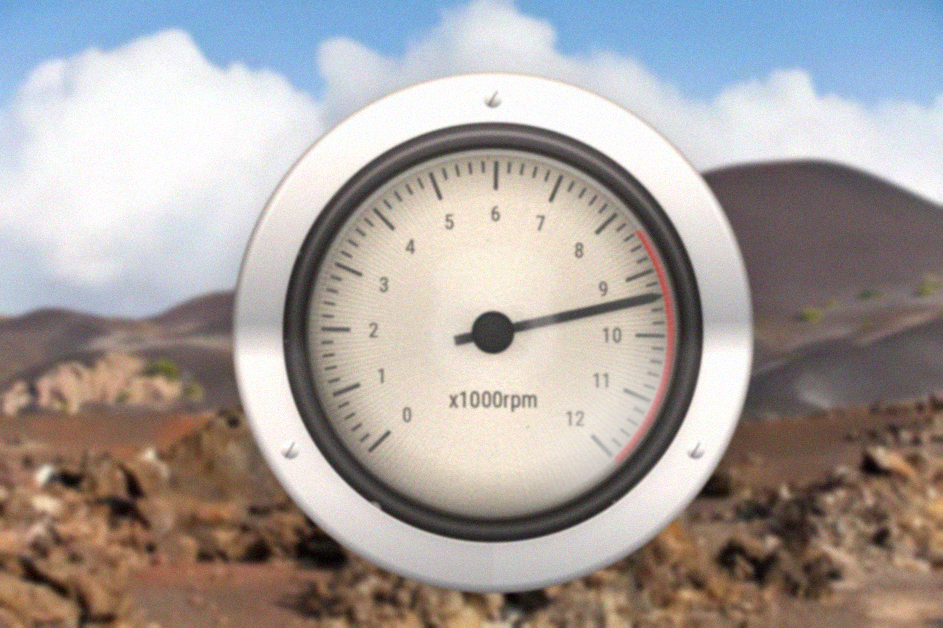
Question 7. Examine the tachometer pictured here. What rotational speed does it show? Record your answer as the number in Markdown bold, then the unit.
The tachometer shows **9400** rpm
